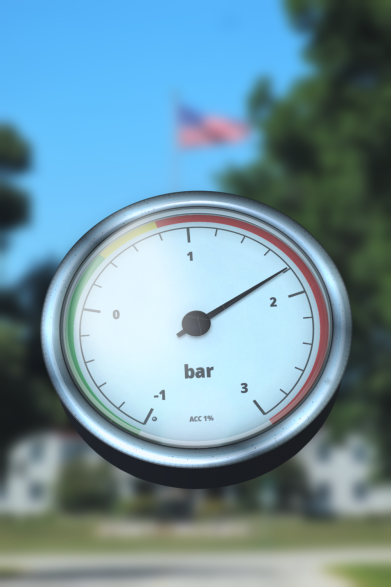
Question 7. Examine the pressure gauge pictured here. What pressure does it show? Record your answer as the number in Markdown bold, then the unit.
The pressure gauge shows **1.8** bar
